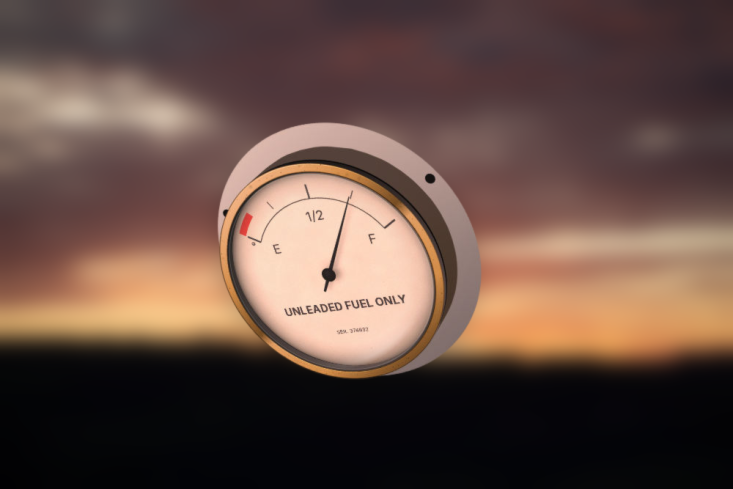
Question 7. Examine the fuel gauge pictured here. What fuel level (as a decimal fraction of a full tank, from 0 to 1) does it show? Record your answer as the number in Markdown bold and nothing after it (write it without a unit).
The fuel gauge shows **0.75**
